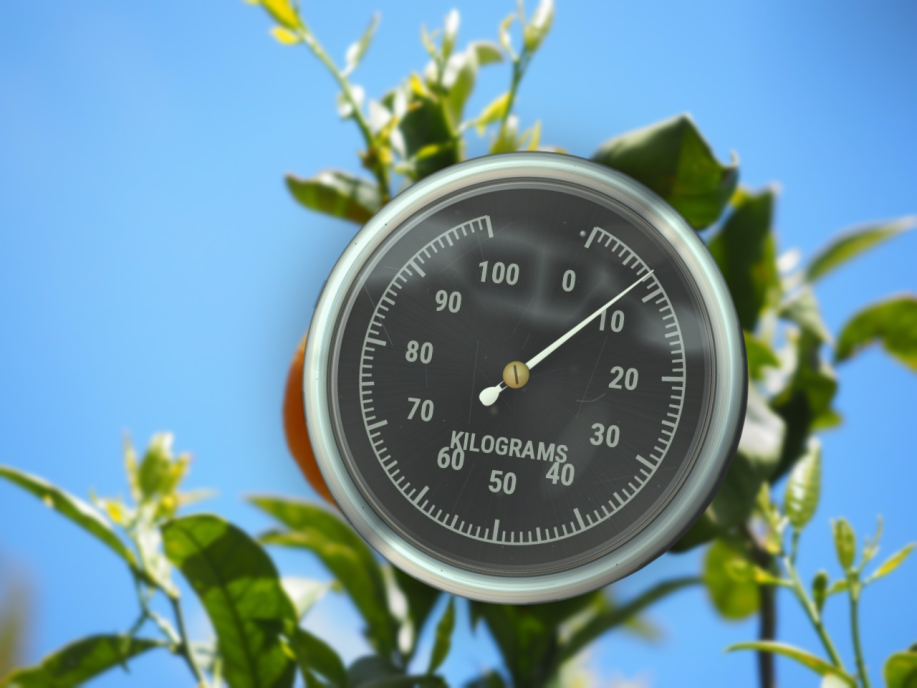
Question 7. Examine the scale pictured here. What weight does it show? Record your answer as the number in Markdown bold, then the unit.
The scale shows **8** kg
